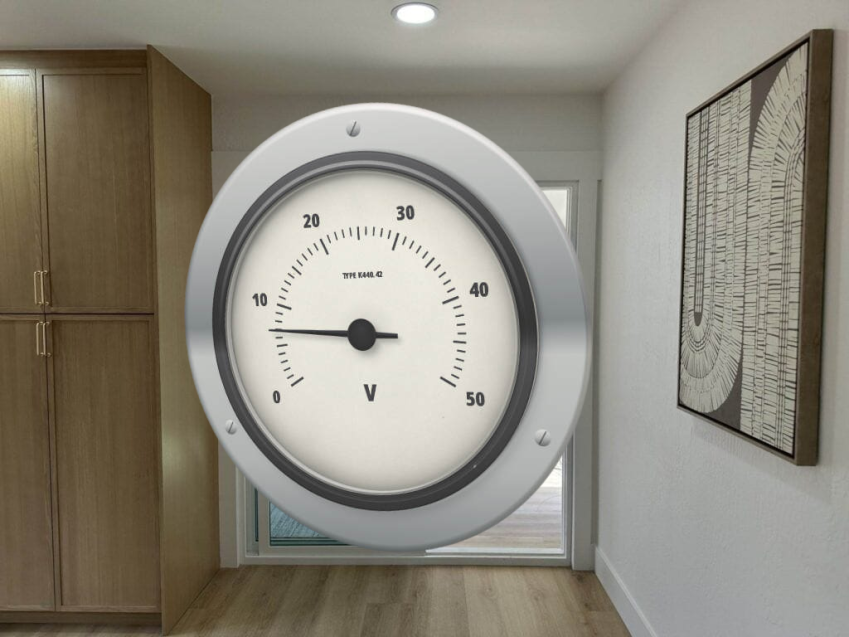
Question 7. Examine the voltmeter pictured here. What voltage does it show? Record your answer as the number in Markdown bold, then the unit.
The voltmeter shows **7** V
